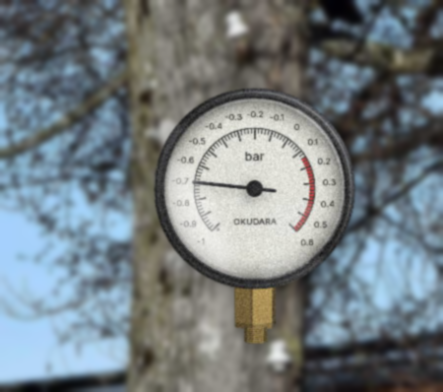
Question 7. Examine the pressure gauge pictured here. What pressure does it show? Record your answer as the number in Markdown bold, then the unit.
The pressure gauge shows **-0.7** bar
